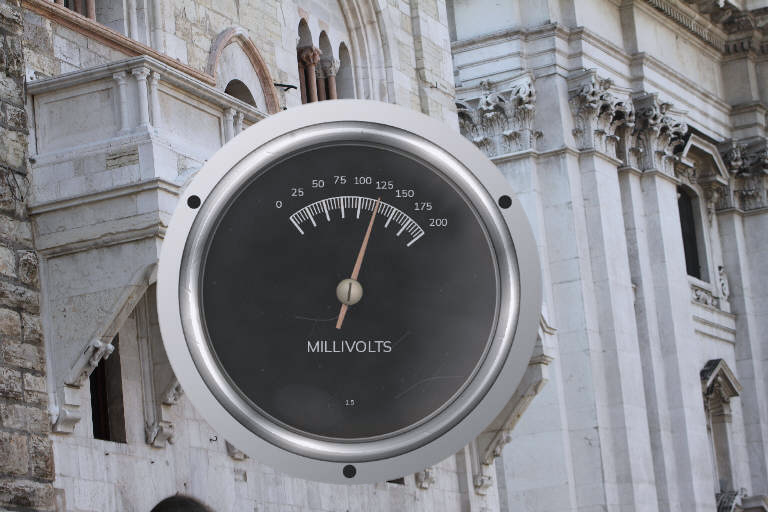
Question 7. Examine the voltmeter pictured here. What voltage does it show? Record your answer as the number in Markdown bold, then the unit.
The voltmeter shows **125** mV
